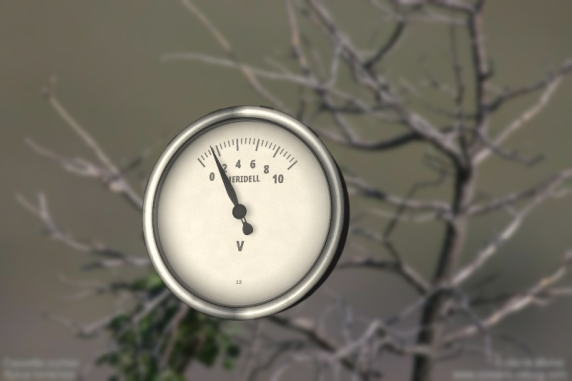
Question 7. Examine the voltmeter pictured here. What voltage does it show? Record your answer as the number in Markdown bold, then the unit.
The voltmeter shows **1.6** V
